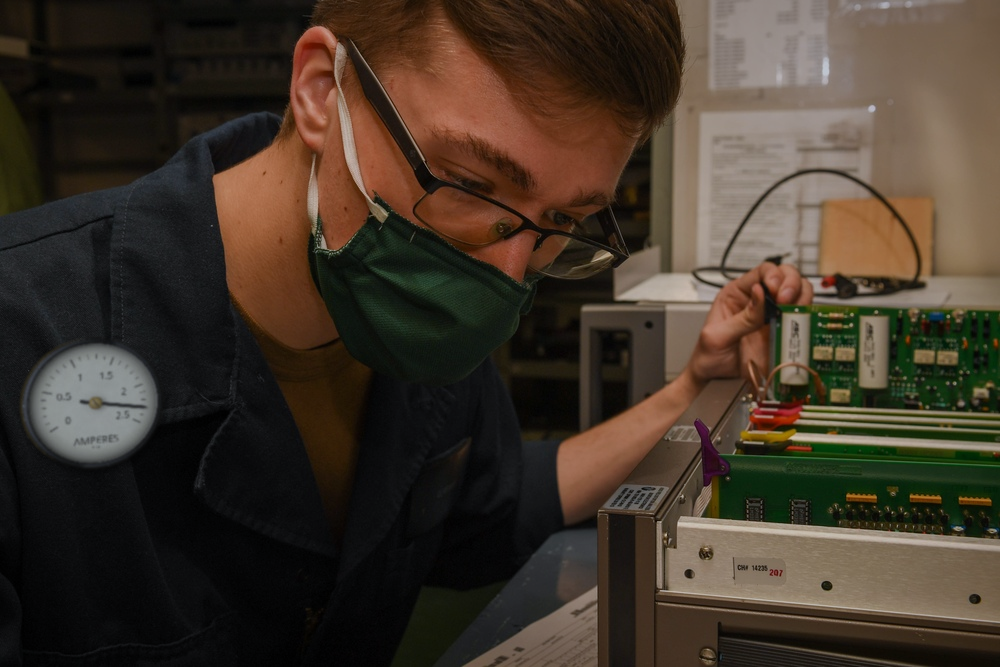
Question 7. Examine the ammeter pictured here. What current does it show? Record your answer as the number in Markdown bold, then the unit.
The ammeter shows **2.3** A
